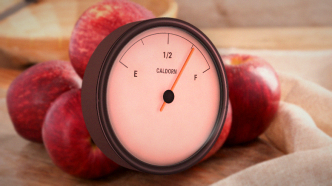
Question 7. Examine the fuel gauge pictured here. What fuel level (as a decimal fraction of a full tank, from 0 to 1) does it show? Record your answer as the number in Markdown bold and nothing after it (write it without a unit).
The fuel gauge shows **0.75**
